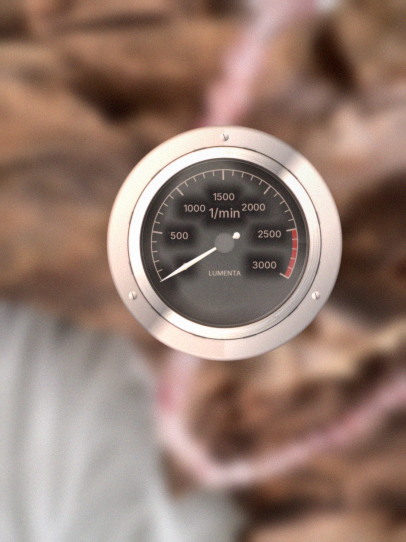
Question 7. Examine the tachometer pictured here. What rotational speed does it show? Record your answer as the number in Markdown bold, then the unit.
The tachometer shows **0** rpm
